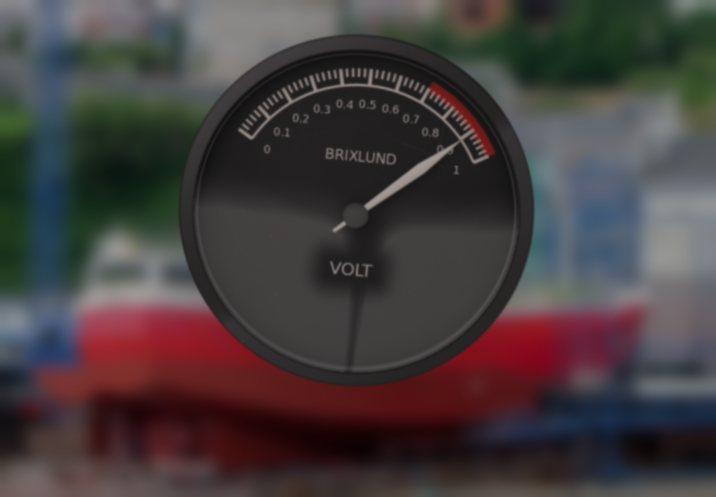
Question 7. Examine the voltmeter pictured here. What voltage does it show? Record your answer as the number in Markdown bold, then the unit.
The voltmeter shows **0.9** V
